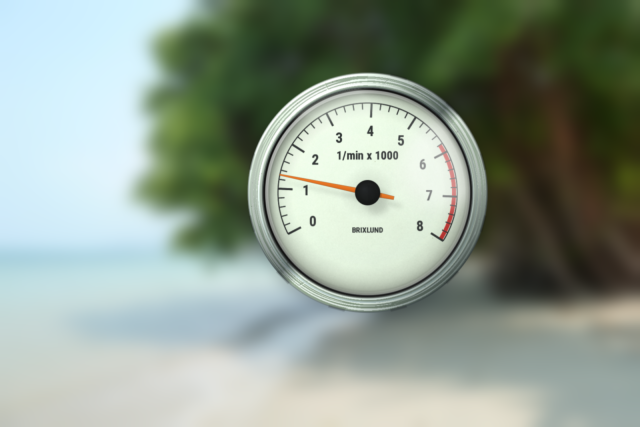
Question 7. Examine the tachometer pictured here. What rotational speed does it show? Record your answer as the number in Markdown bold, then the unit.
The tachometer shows **1300** rpm
